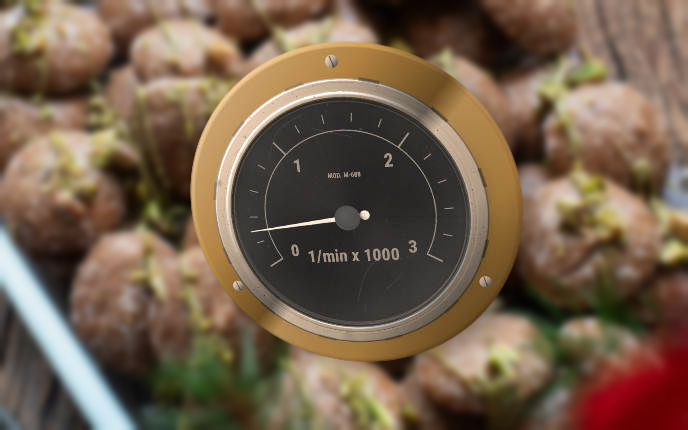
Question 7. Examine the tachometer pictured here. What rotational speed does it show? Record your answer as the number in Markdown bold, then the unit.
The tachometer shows **300** rpm
